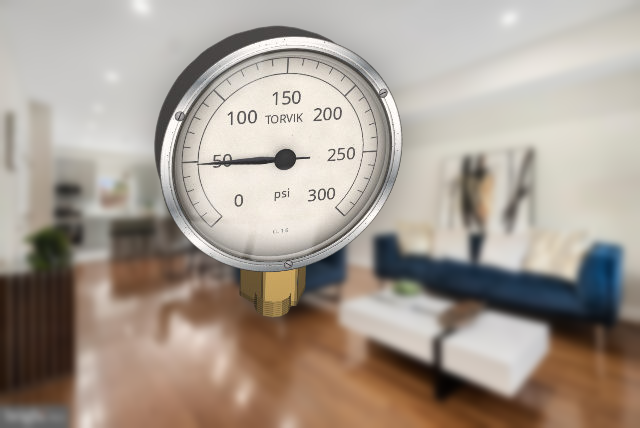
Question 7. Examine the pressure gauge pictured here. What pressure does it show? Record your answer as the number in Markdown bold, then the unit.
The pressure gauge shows **50** psi
